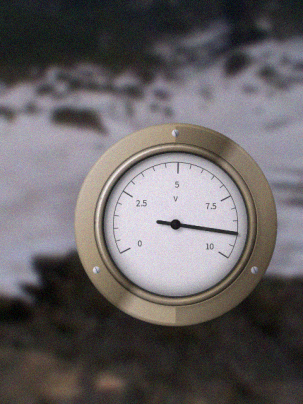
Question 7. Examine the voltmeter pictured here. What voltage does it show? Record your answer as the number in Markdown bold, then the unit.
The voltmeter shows **9** V
